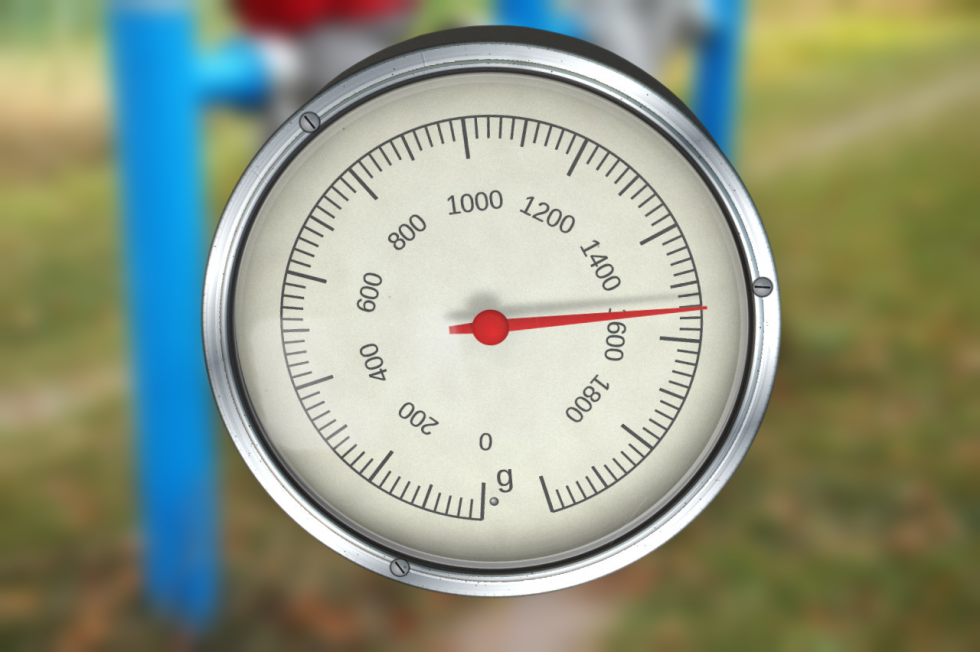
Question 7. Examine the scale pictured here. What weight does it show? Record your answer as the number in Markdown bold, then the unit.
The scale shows **1540** g
